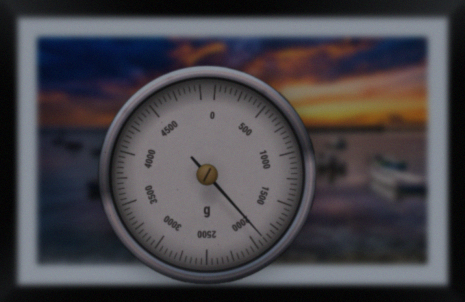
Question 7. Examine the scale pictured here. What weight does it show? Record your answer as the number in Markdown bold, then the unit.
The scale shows **1900** g
